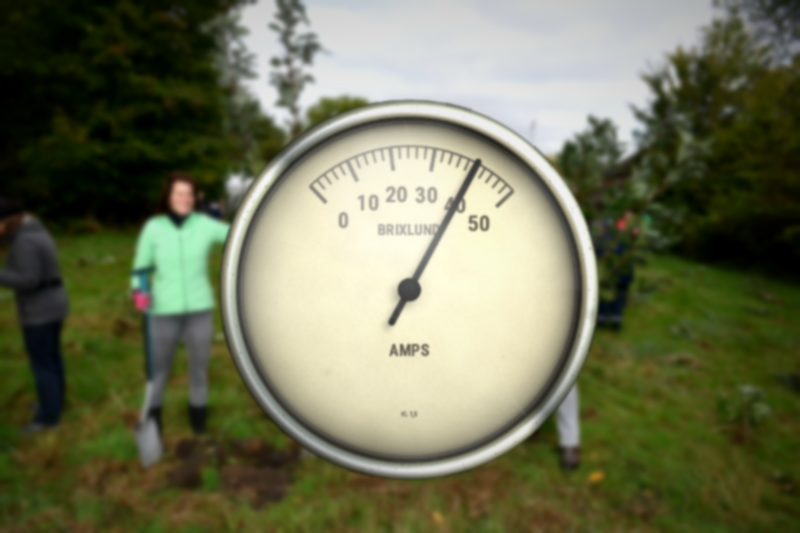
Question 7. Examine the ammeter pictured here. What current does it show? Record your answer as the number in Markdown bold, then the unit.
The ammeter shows **40** A
